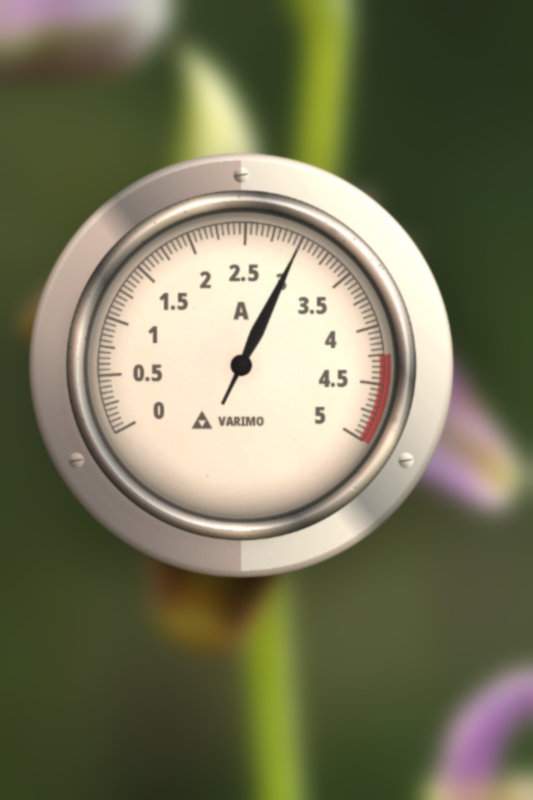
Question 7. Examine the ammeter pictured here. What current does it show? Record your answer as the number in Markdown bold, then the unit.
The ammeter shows **3** A
